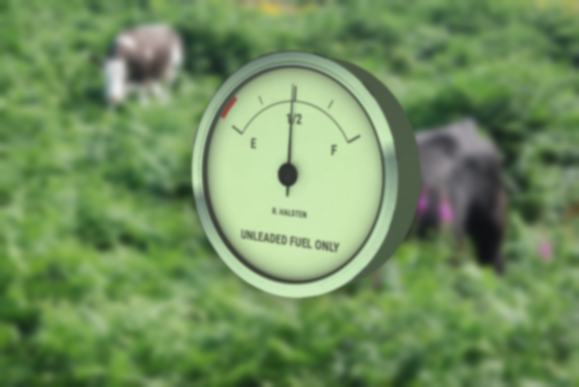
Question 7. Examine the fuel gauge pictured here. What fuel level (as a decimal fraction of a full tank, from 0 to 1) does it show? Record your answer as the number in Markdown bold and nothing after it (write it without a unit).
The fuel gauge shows **0.5**
